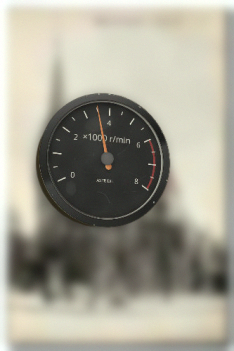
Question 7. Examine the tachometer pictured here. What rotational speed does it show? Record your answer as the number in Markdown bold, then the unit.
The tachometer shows **3500** rpm
